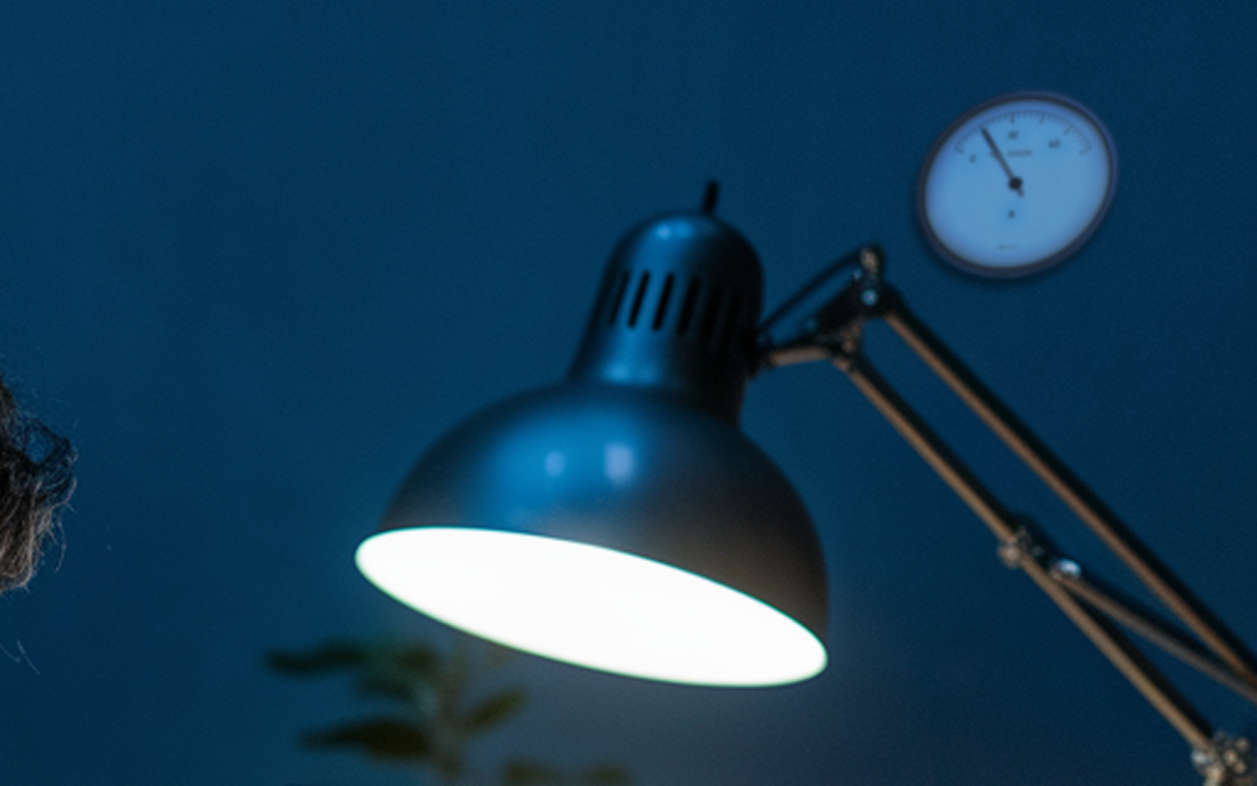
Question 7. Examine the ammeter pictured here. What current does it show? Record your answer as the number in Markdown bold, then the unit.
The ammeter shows **10** A
